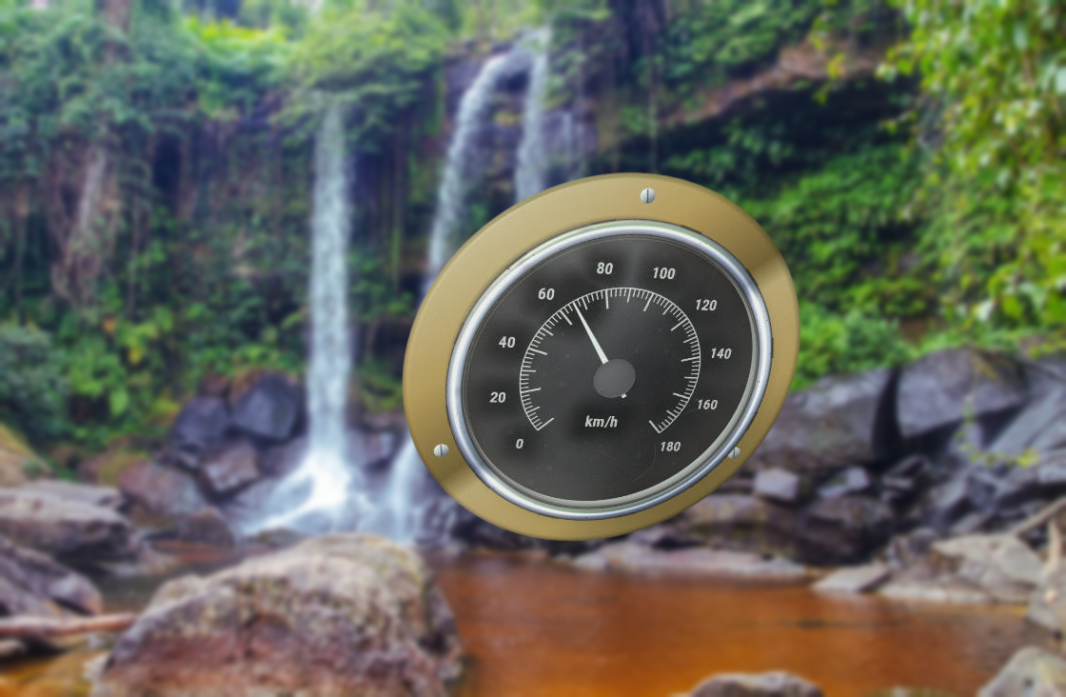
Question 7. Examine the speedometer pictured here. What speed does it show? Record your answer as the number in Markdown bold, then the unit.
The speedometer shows **66** km/h
